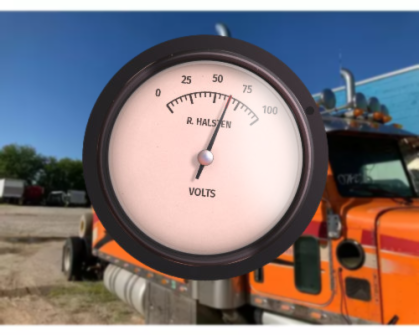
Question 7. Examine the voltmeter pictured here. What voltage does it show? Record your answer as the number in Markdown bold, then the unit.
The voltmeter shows **65** V
